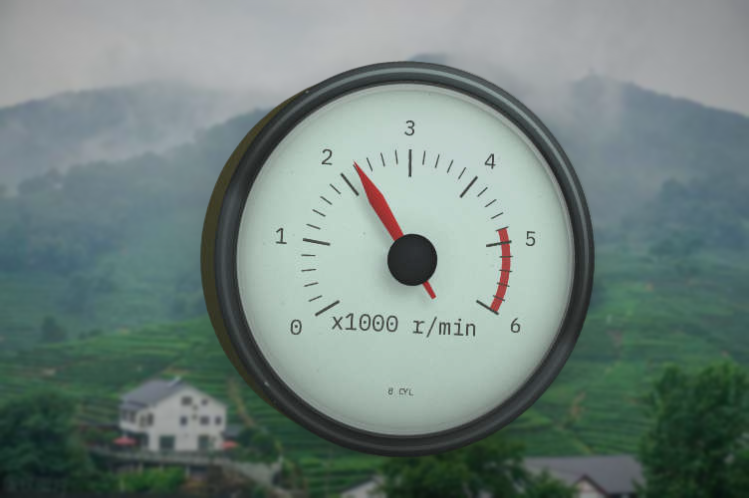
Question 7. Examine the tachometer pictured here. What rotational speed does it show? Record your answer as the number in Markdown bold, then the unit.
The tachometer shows **2200** rpm
